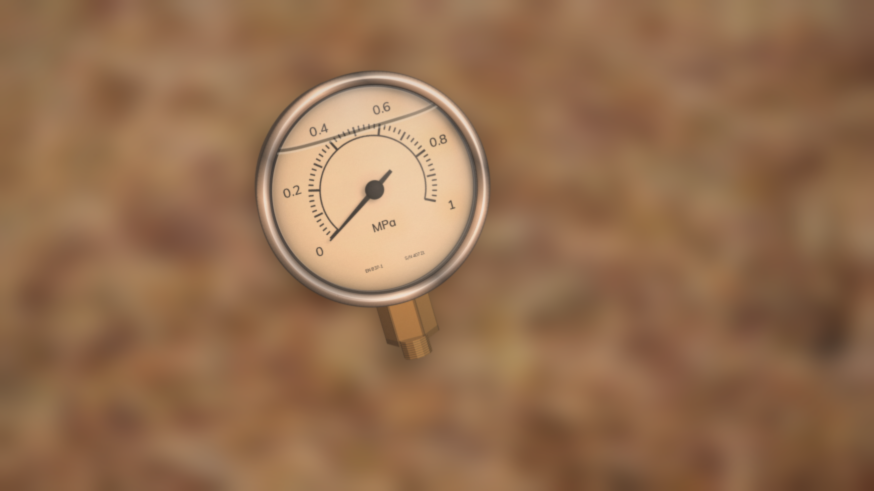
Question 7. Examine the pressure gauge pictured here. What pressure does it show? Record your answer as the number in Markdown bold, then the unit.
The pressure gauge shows **0** MPa
